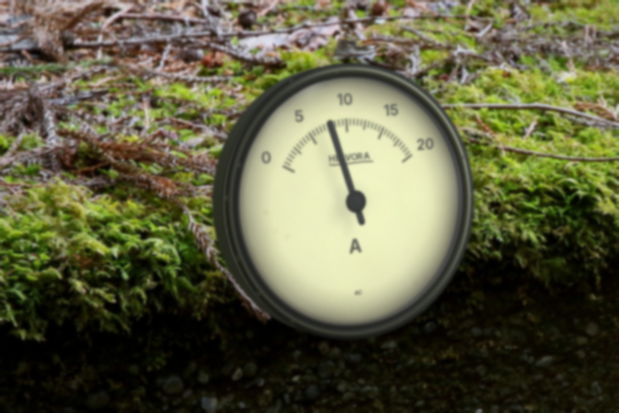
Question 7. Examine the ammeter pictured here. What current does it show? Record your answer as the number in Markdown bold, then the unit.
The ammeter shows **7.5** A
